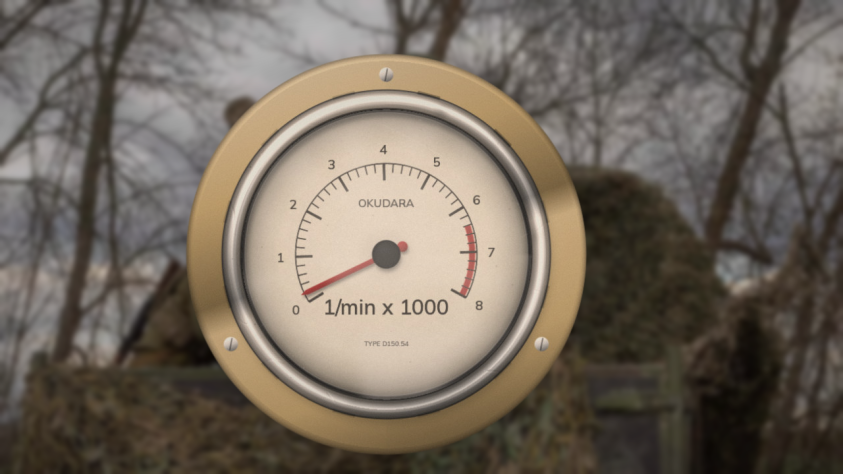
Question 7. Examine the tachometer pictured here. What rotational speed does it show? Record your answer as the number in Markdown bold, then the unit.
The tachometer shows **200** rpm
